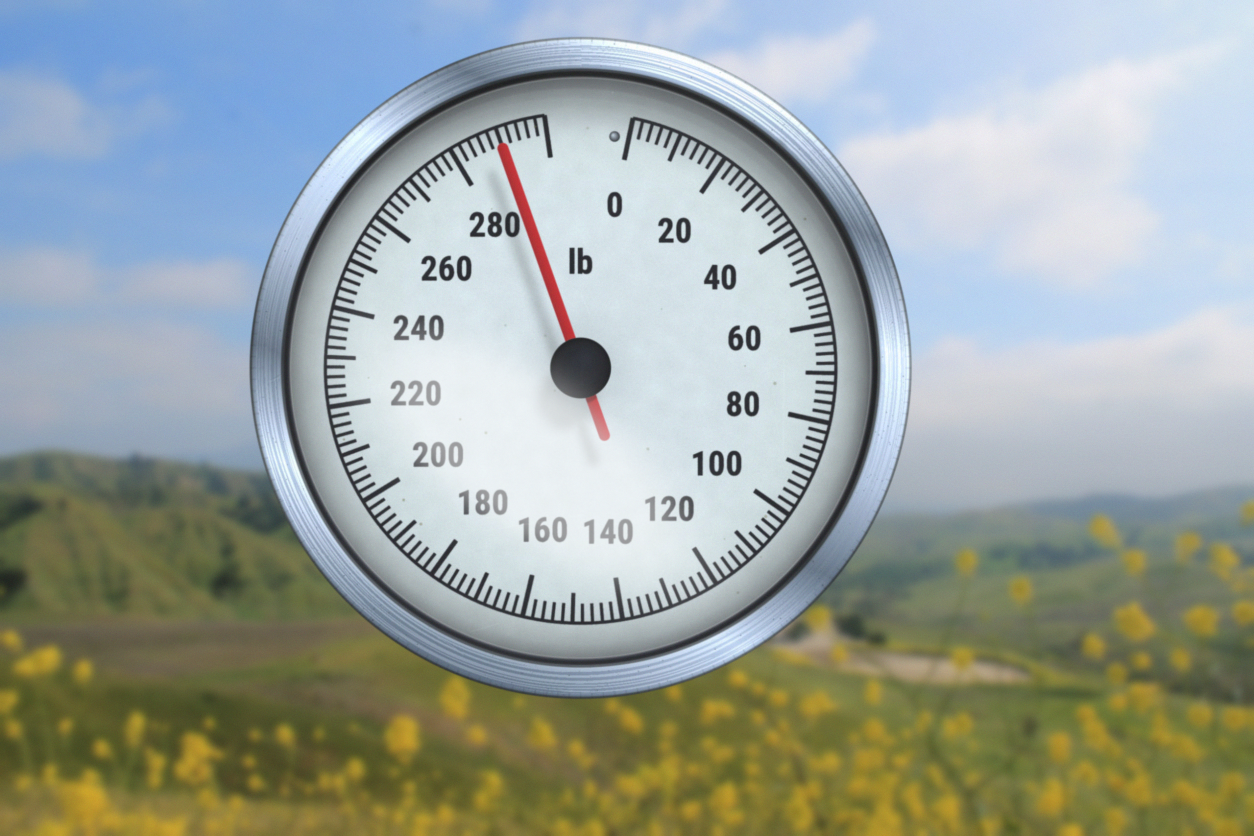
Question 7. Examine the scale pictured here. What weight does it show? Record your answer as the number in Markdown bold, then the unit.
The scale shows **290** lb
